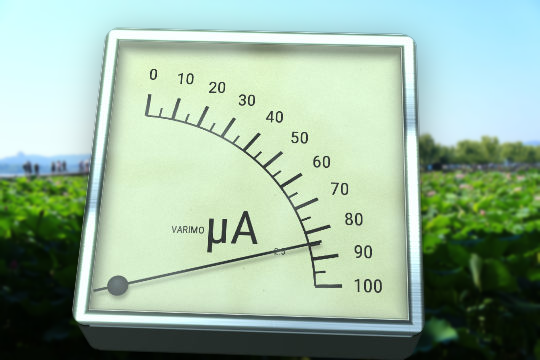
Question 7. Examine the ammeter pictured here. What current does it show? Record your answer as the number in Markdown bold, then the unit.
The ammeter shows **85** µA
